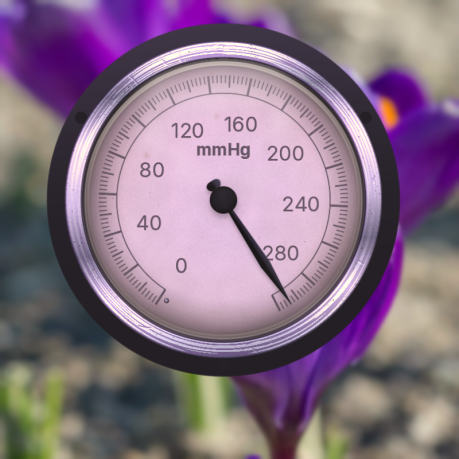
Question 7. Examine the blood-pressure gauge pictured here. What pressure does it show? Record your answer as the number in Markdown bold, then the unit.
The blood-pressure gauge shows **294** mmHg
